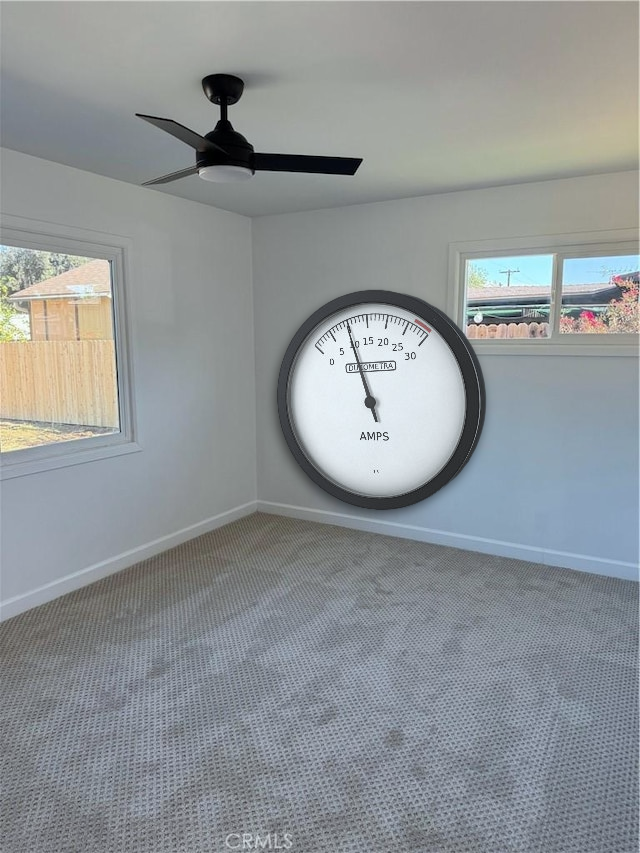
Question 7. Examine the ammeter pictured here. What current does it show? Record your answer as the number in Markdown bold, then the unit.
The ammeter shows **10** A
